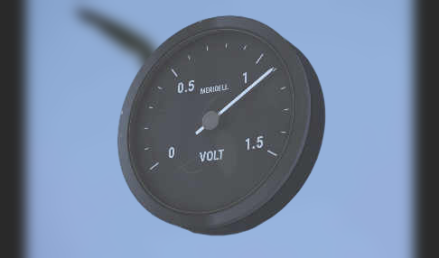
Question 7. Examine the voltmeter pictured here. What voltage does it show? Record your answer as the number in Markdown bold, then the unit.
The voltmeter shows **1.1** V
